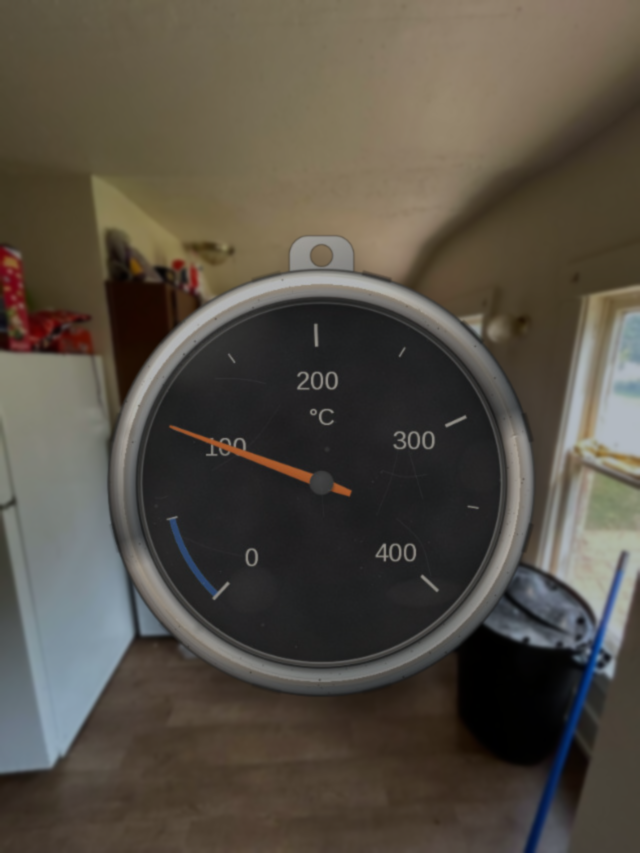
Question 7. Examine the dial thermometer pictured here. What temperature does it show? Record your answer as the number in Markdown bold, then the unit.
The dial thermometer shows **100** °C
